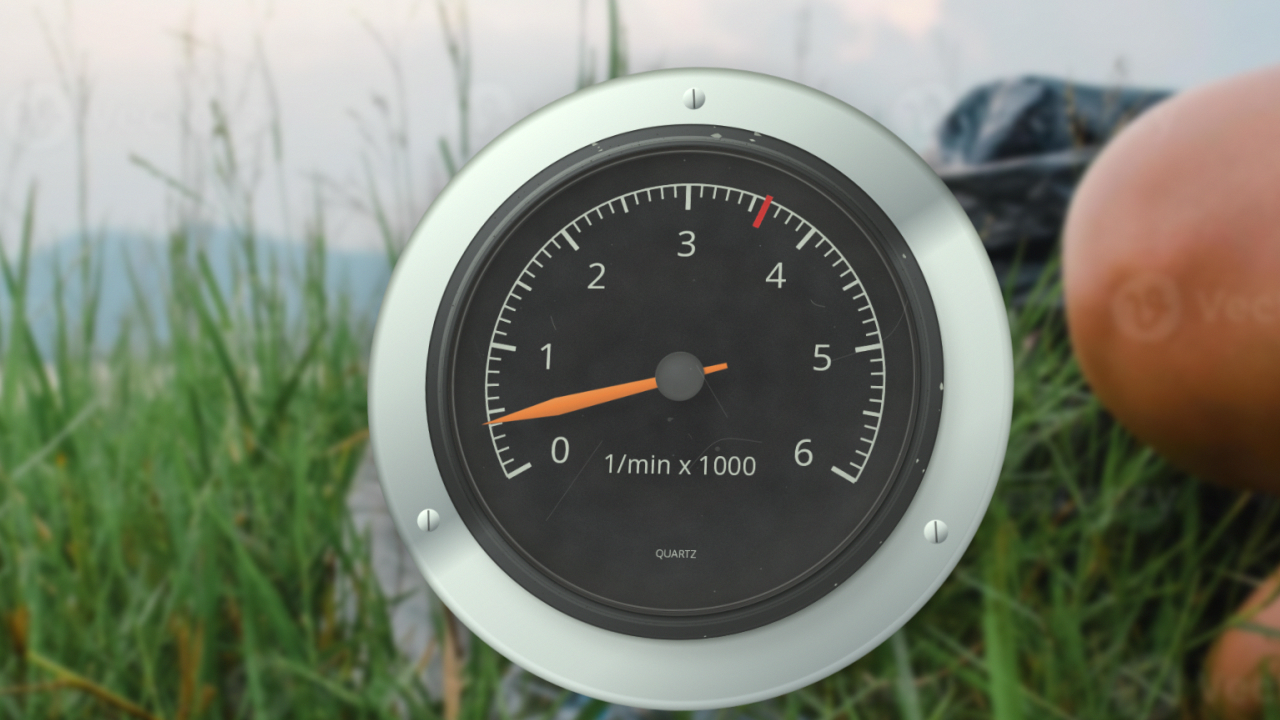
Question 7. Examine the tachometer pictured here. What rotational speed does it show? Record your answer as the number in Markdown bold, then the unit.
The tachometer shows **400** rpm
